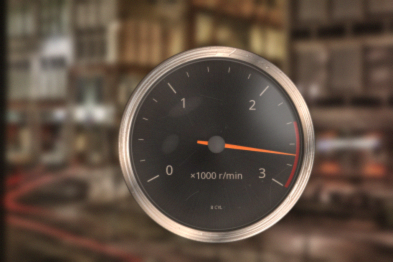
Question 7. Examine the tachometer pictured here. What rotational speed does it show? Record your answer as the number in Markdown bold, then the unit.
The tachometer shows **2700** rpm
